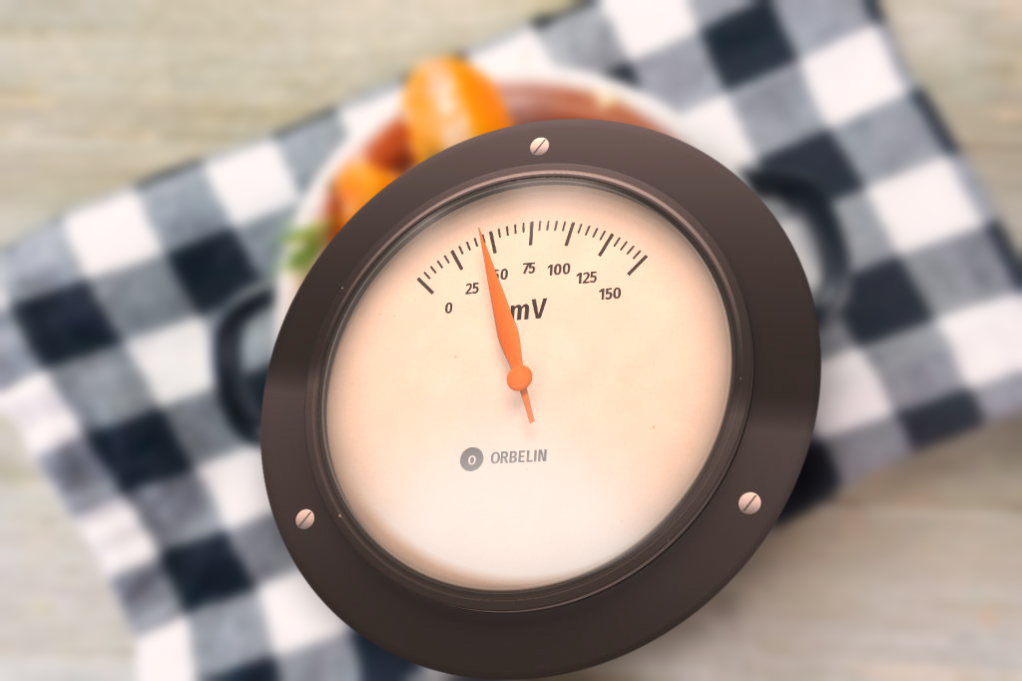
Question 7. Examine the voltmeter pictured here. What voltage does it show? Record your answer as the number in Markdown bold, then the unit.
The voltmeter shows **45** mV
